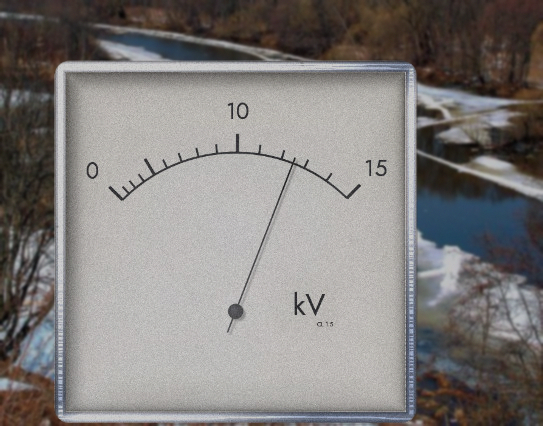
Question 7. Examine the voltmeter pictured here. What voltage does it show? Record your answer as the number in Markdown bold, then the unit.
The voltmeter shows **12.5** kV
